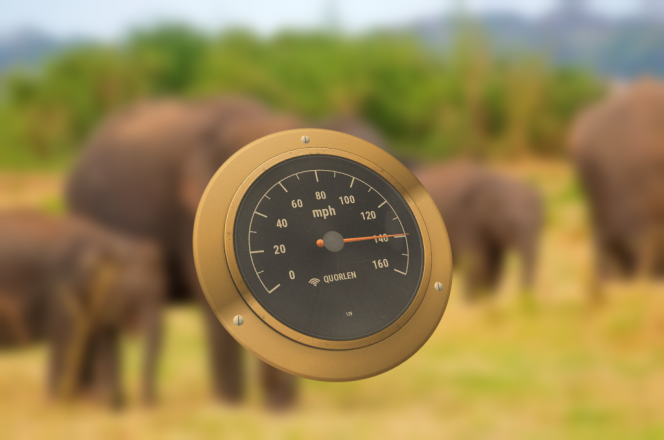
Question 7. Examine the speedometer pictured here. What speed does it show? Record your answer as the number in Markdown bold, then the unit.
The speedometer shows **140** mph
